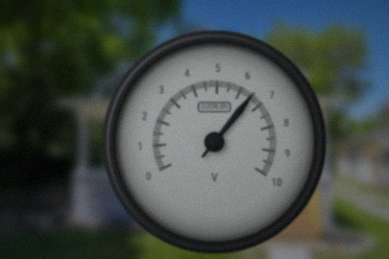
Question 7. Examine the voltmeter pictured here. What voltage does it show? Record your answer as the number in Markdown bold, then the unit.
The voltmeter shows **6.5** V
